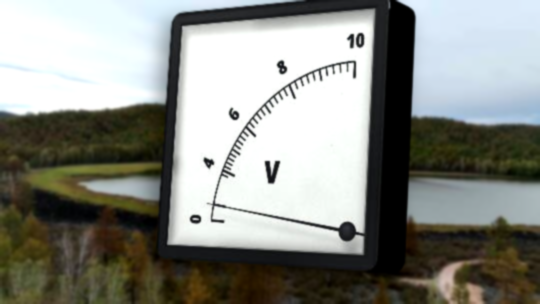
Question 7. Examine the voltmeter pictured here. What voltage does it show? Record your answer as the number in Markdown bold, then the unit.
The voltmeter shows **2** V
